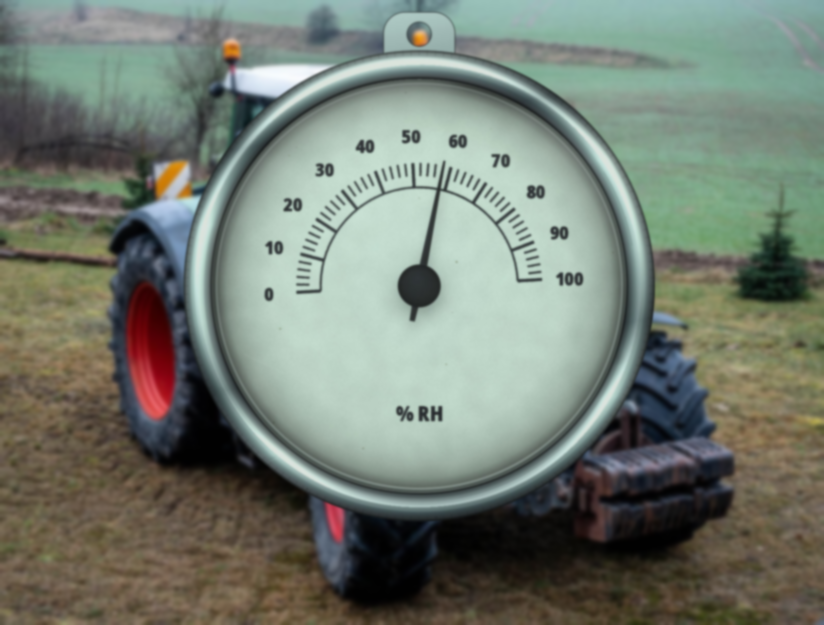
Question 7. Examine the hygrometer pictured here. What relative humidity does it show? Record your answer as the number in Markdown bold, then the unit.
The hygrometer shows **58** %
